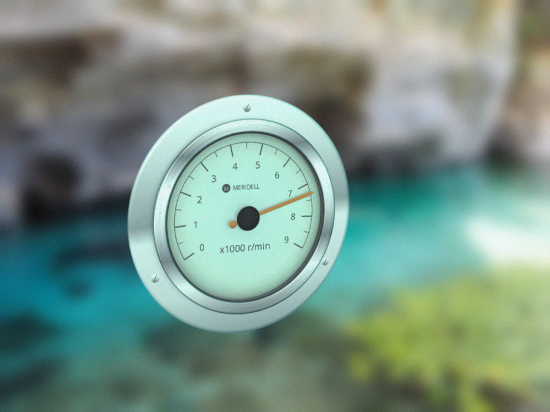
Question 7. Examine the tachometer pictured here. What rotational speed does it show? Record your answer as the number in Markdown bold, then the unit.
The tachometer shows **7250** rpm
